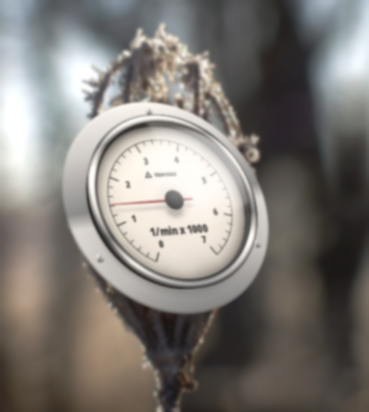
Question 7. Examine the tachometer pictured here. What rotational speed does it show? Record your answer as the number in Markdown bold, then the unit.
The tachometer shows **1400** rpm
